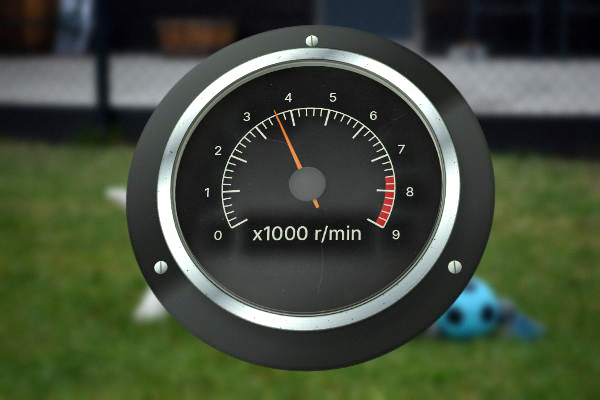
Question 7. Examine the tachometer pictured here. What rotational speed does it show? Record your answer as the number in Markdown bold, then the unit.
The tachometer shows **3600** rpm
